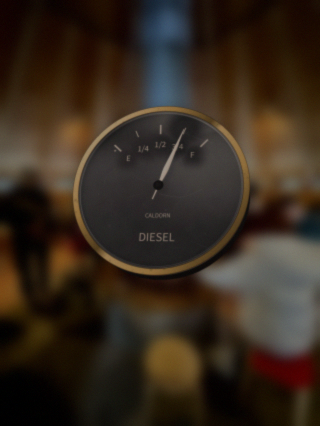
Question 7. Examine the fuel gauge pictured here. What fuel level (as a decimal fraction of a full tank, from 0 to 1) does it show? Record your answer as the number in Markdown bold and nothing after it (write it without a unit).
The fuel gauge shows **0.75**
